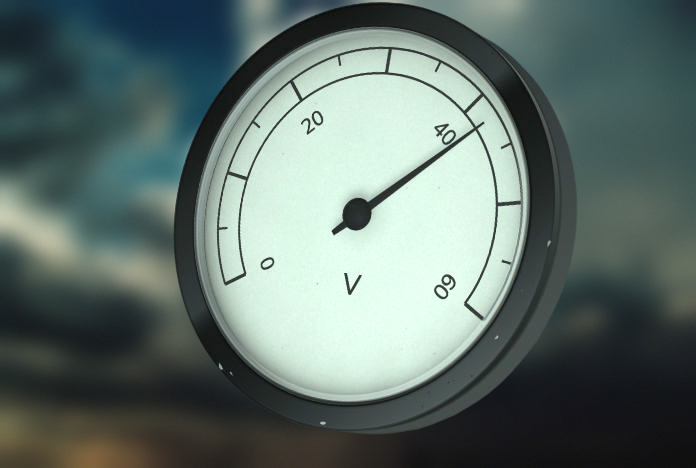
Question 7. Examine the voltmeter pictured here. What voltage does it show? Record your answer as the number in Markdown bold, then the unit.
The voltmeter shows **42.5** V
